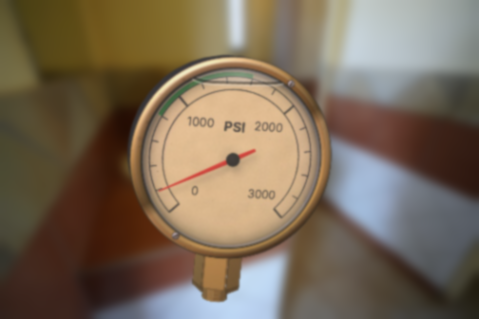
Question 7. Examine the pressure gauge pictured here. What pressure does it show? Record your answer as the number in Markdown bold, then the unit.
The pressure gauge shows **200** psi
